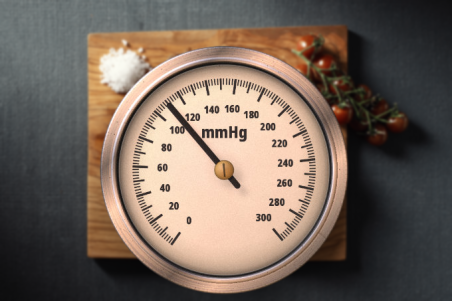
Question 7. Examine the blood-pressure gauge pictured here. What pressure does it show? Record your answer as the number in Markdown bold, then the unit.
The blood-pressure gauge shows **110** mmHg
